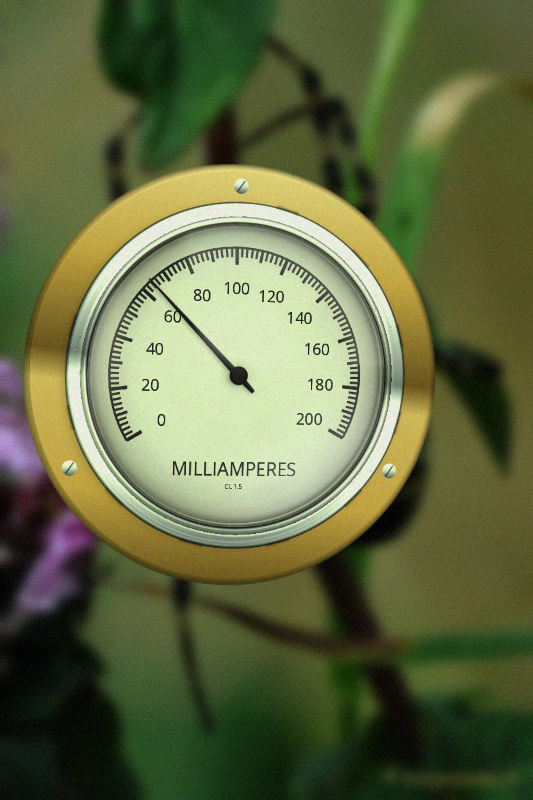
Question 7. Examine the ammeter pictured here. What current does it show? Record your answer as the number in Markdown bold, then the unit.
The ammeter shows **64** mA
